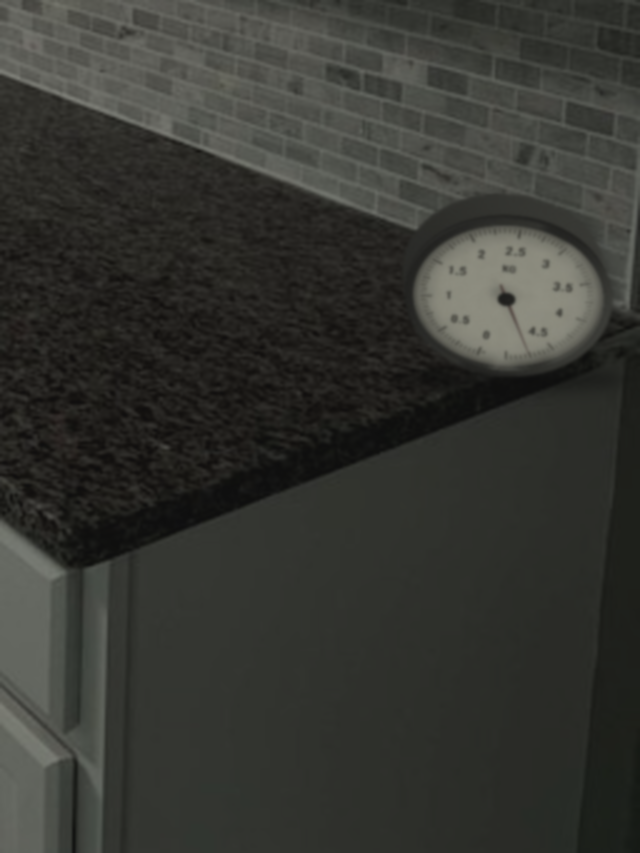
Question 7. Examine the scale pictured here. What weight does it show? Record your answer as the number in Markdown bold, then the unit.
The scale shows **4.75** kg
